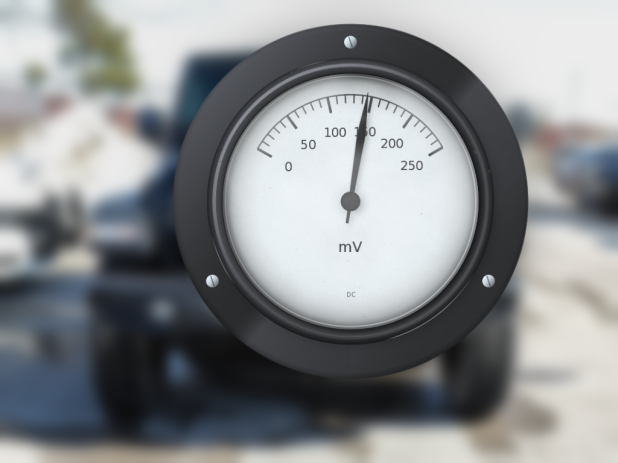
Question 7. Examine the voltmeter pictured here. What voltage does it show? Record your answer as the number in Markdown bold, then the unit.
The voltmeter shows **145** mV
